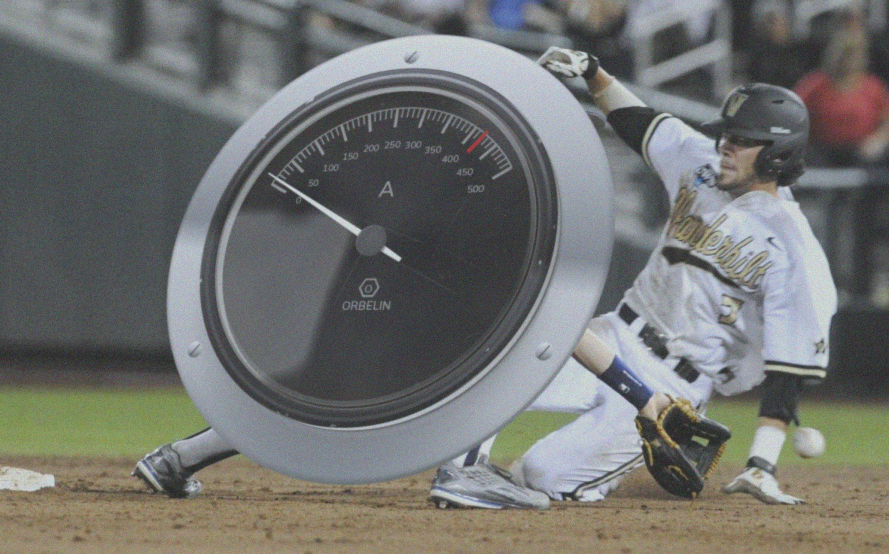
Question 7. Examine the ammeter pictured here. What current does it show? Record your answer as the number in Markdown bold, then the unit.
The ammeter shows **10** A
